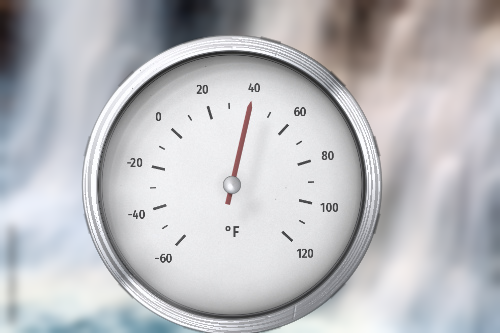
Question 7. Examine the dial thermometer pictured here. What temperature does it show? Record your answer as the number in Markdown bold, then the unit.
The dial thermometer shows **40** °F
